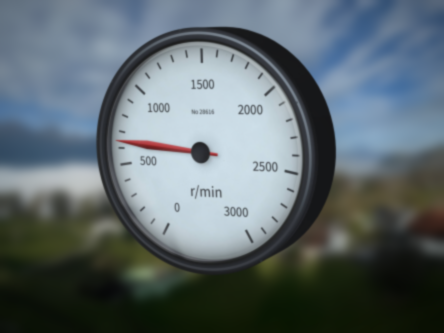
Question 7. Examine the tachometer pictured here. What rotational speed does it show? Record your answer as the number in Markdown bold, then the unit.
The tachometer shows **650** rpm
